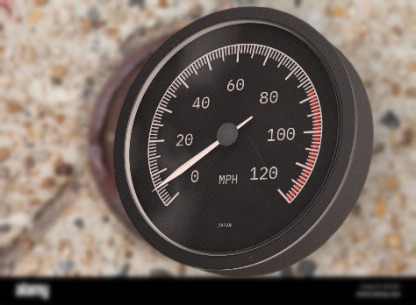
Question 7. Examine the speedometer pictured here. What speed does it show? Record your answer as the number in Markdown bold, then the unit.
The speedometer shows **5** mph
